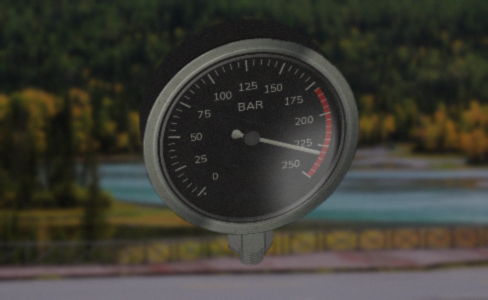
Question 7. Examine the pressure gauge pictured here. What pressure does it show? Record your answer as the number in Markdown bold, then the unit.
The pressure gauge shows **230** bar
